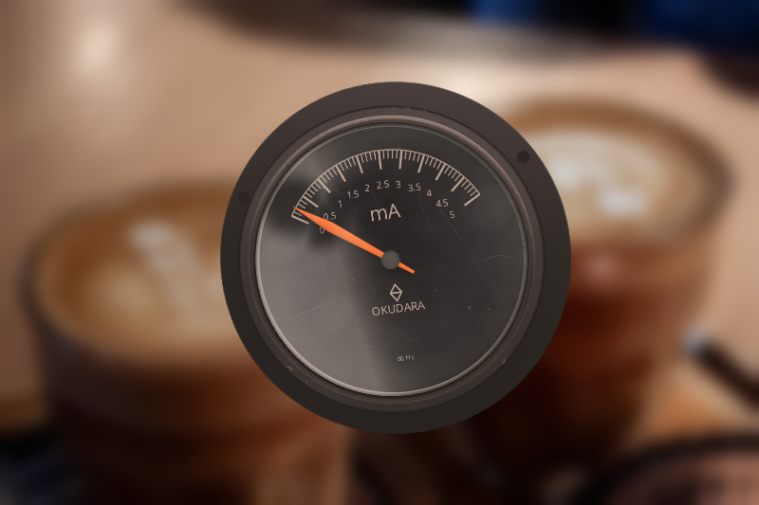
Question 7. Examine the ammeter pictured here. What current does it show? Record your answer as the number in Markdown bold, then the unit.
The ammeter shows **0.2** mA
